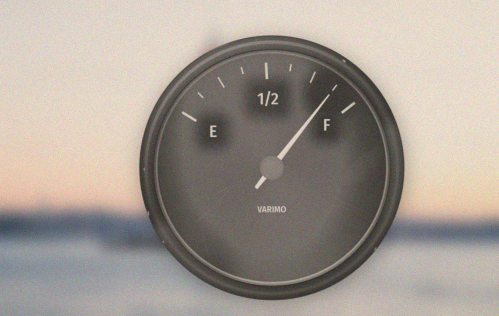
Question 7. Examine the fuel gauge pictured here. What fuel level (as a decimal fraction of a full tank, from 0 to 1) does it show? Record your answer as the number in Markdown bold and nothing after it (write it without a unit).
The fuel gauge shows **0.875**
